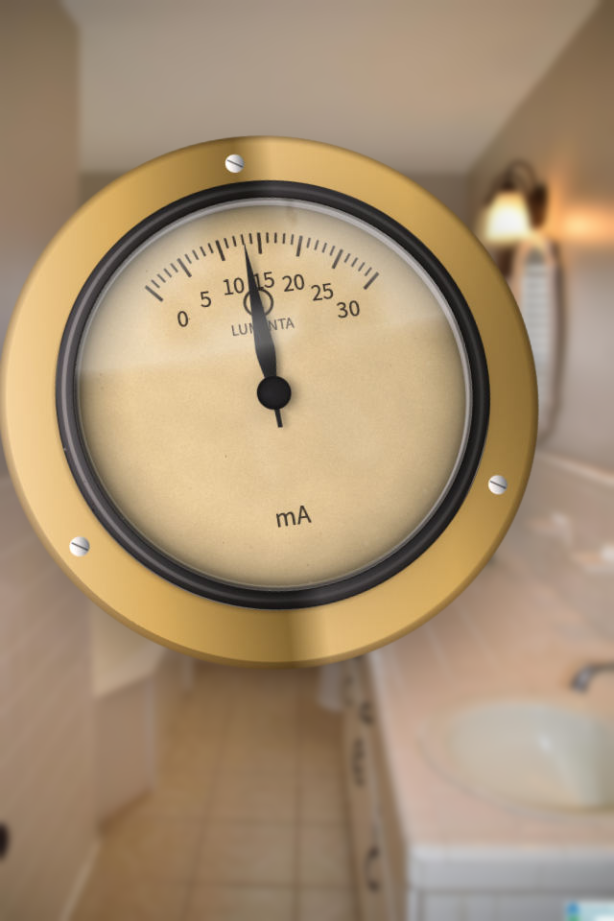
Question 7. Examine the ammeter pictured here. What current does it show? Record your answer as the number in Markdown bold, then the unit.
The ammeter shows **13** mA
